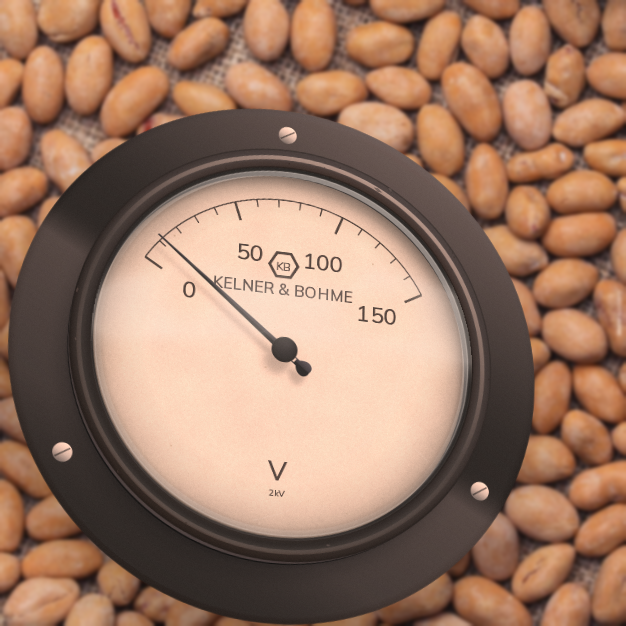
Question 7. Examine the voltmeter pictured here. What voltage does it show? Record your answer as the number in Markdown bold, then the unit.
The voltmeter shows **10** V
